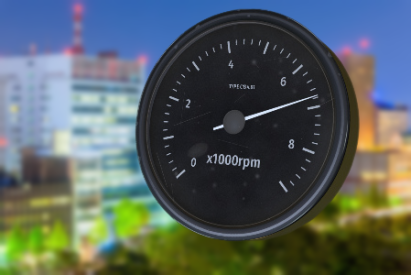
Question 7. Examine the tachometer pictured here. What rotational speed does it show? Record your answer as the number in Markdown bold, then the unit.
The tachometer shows **6800** rpm
